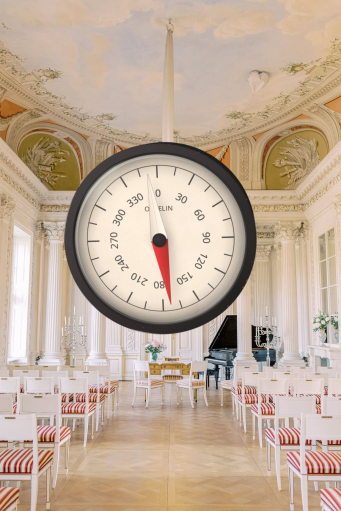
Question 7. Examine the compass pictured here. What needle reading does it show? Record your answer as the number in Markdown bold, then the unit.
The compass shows **172.5** °
